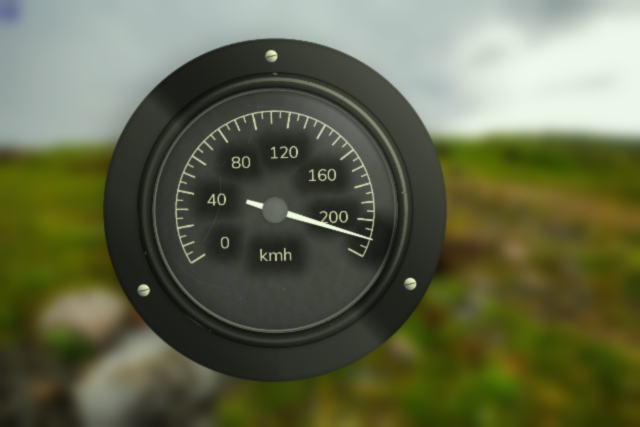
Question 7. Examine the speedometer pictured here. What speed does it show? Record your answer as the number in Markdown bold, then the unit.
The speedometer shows **210** km/h
